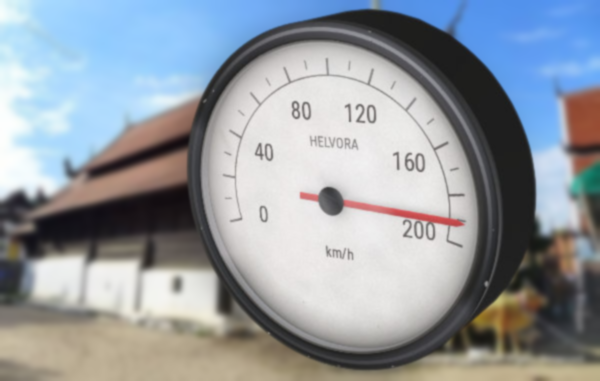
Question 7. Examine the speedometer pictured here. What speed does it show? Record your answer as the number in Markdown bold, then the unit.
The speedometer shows **190** km/h
